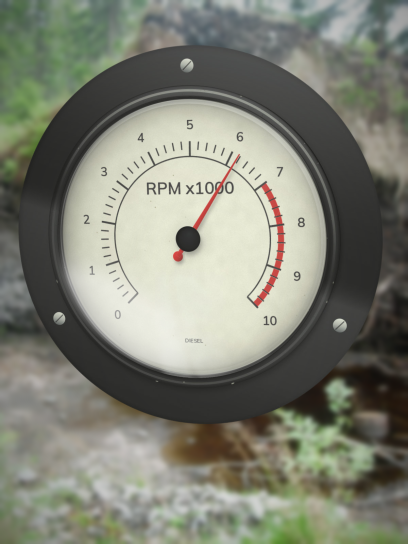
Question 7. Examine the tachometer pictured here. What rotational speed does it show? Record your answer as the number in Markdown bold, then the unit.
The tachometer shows **6200** rpm
